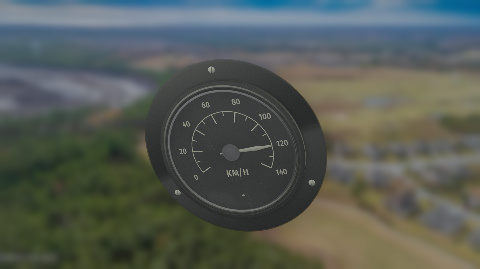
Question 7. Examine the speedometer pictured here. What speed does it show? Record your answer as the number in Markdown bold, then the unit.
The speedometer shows **120** km/h
